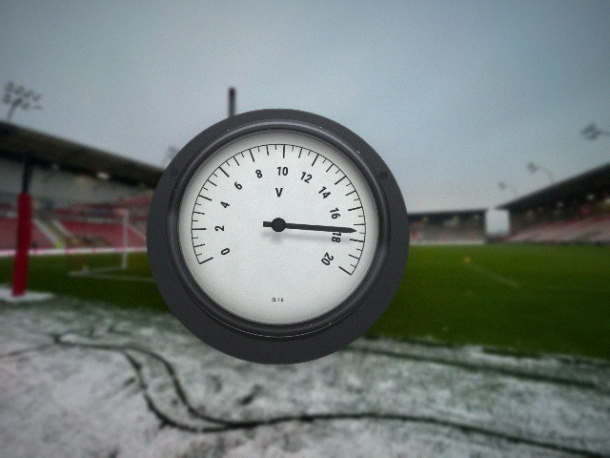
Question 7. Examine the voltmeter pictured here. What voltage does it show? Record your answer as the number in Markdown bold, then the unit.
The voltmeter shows **17.5** V
